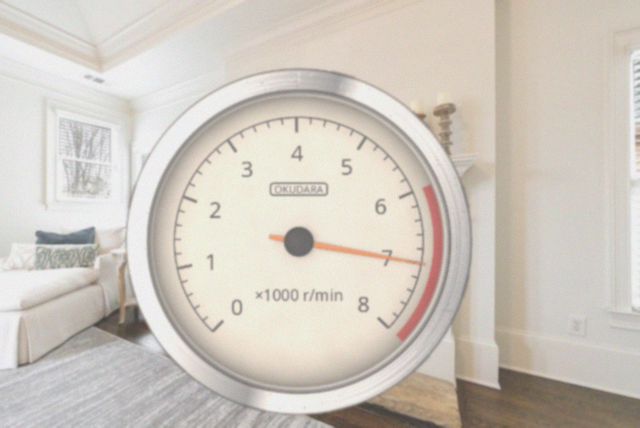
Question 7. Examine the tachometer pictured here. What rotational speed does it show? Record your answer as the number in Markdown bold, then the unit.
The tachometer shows **7000** rpm
